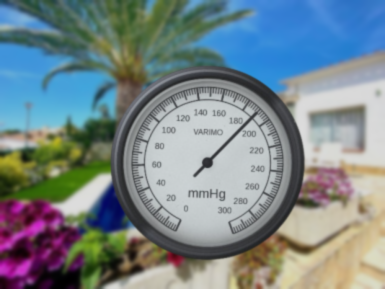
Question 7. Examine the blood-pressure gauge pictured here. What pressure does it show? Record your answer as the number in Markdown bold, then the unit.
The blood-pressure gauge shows **190** mmHg
